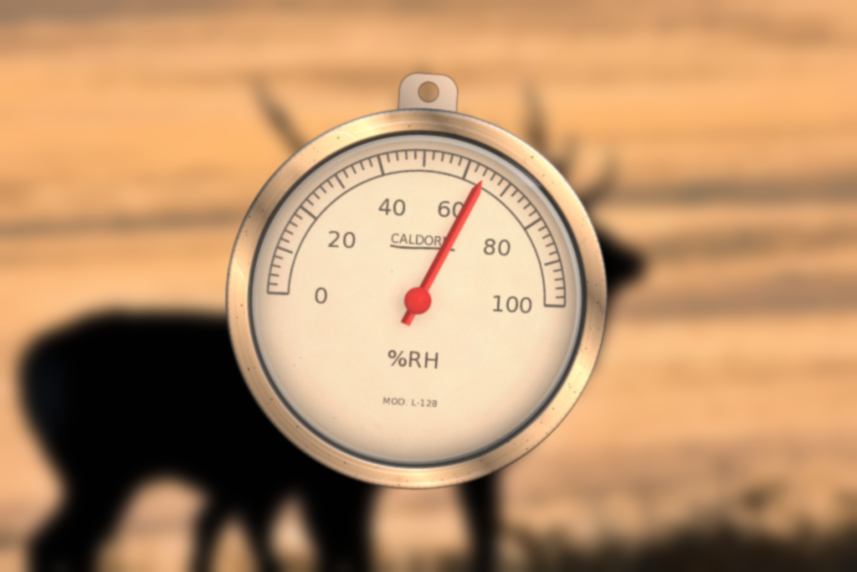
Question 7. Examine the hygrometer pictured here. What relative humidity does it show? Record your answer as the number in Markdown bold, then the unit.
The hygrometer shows **64** %
